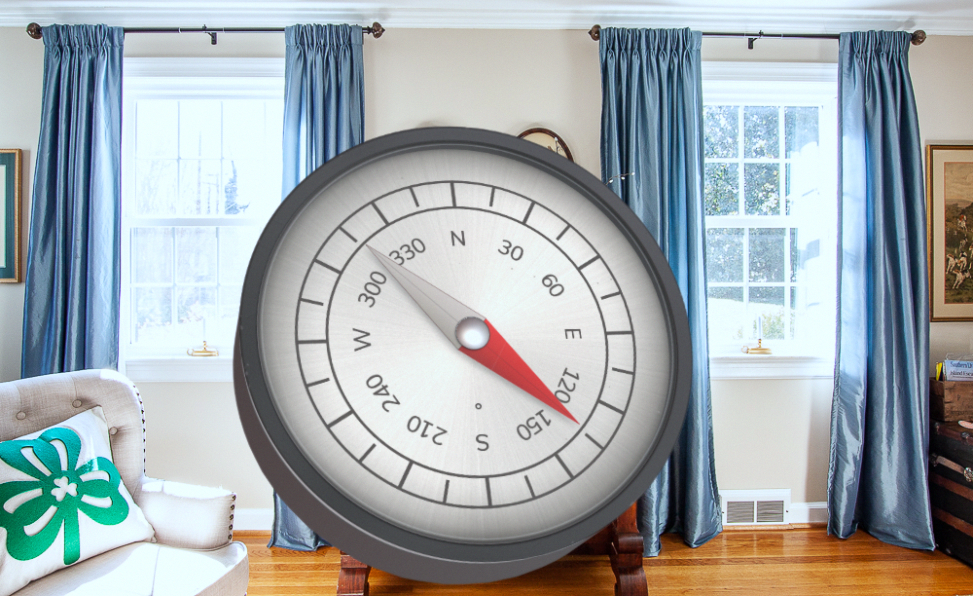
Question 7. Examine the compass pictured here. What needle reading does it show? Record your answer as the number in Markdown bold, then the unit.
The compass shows **135** °
